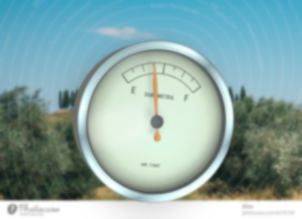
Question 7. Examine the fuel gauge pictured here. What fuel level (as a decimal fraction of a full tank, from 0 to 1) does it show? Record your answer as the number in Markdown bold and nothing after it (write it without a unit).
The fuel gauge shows **0.375**
